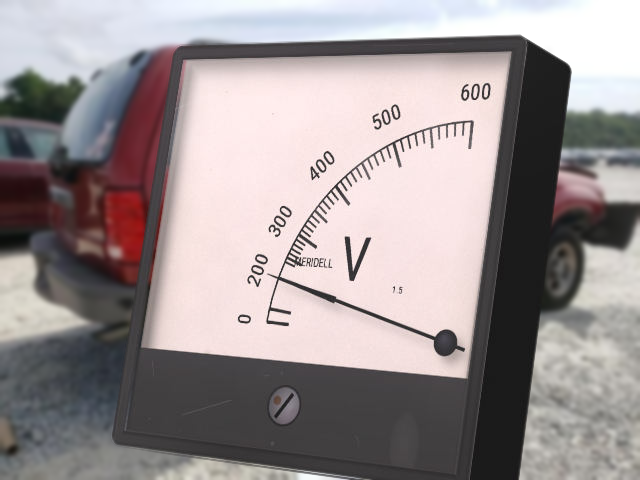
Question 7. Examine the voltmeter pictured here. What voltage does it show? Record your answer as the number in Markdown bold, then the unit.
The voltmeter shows **200** V
